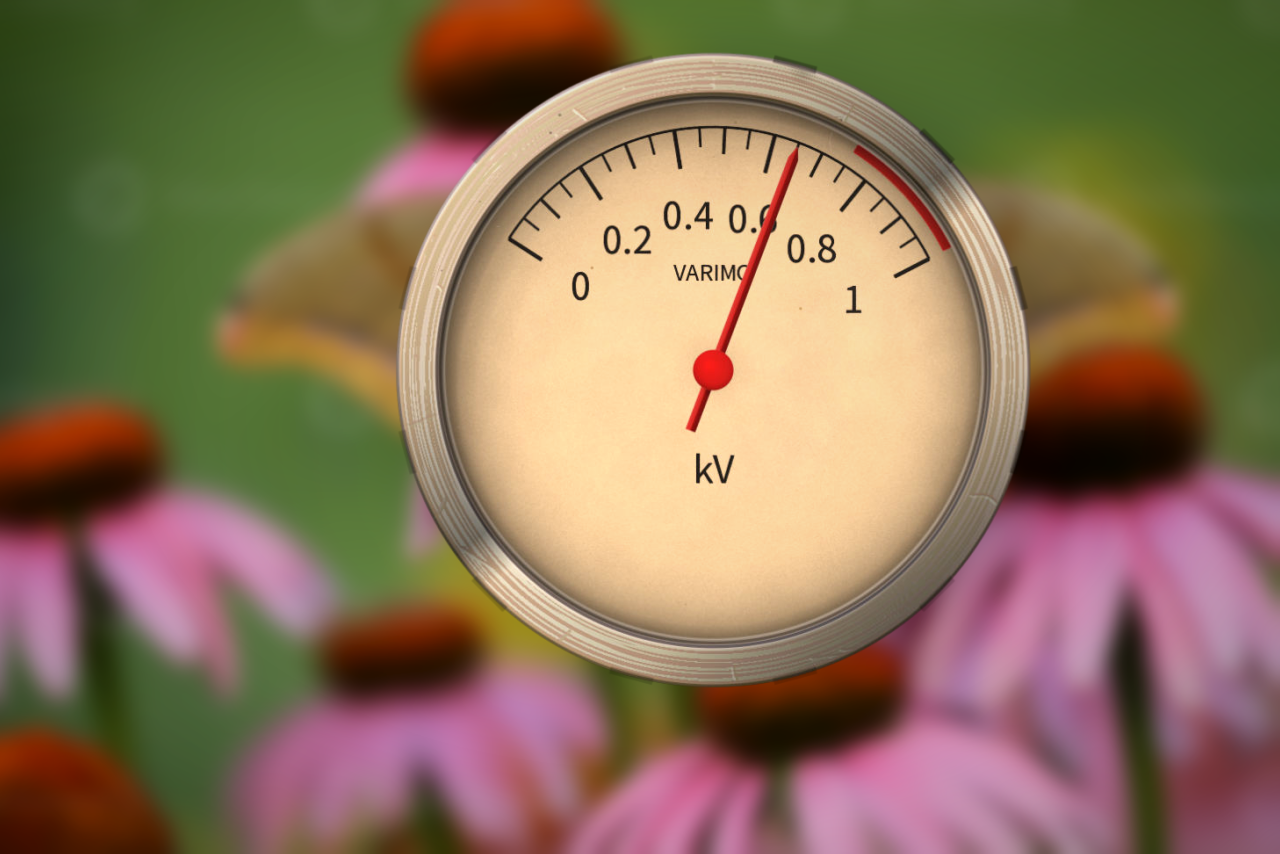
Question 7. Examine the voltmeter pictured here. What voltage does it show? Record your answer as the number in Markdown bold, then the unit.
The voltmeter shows **0.65** kV
